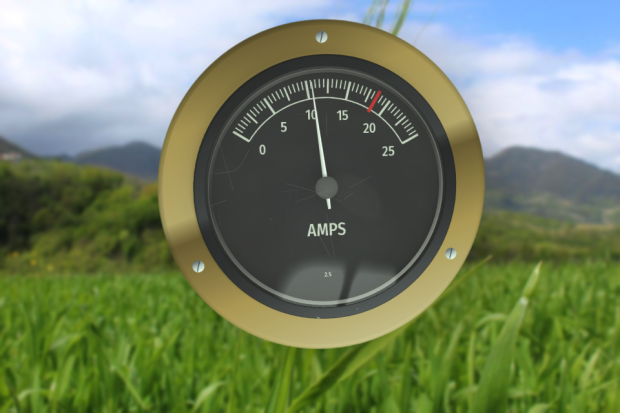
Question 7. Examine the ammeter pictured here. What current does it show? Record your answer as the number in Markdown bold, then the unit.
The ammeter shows **10.5** A
